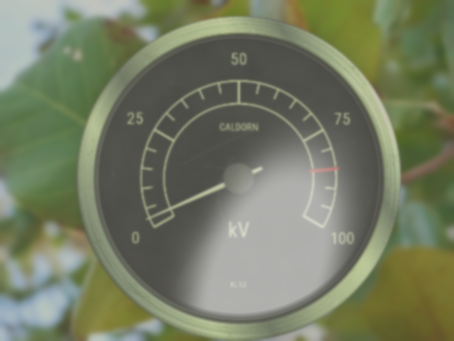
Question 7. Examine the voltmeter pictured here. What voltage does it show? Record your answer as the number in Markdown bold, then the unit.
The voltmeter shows **2.5** kV
